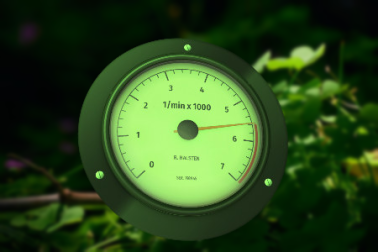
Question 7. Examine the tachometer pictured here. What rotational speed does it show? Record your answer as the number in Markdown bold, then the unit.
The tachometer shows **5600** rpm
